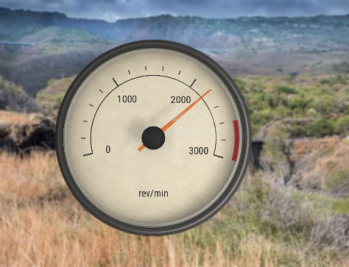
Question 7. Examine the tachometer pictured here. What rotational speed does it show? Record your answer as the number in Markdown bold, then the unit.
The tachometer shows **2200** rpm
